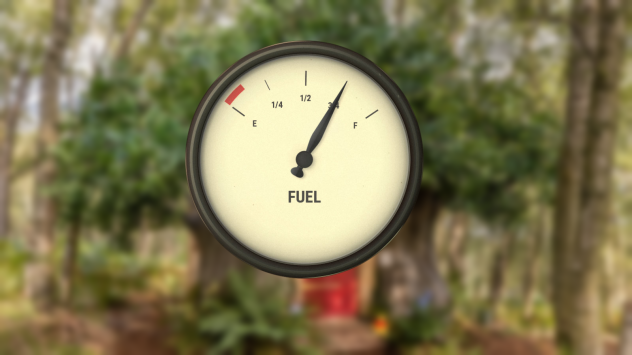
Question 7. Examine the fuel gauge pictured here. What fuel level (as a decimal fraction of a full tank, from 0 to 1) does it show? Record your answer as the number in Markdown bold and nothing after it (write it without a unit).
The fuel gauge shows **0.75**
